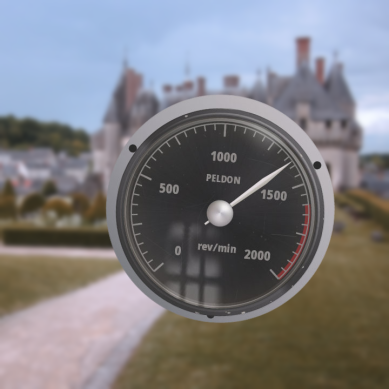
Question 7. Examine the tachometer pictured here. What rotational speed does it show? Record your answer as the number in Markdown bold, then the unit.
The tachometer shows **1375** rpm
